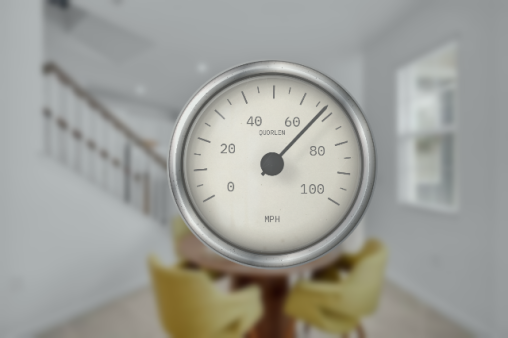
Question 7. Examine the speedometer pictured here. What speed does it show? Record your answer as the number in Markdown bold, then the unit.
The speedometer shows **67.5** mph
